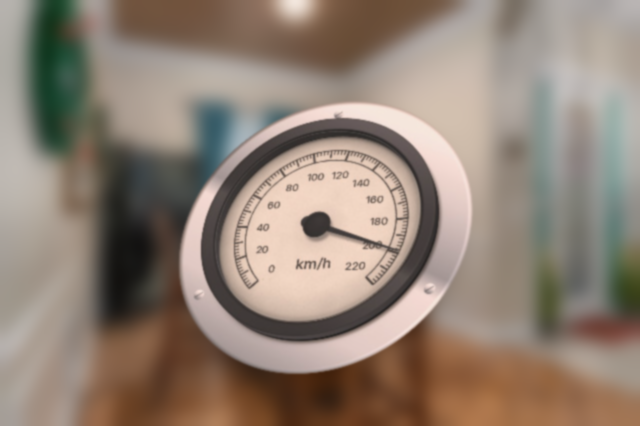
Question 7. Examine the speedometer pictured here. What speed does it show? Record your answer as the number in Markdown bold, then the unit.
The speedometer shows **200** km/h
